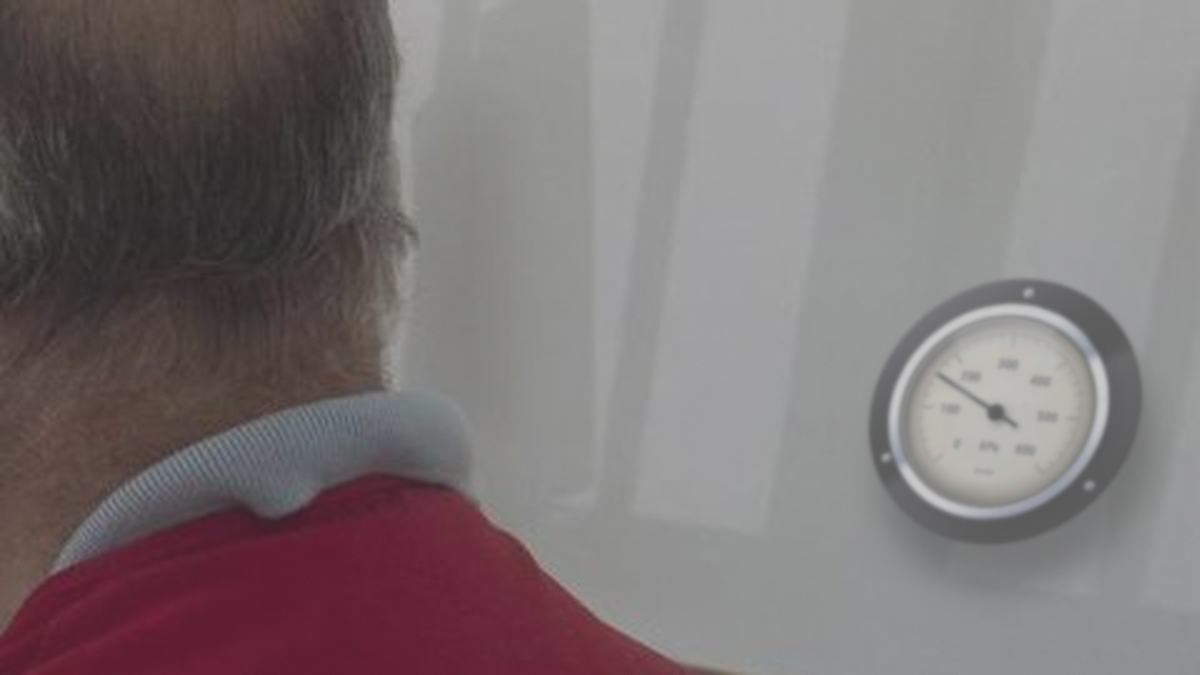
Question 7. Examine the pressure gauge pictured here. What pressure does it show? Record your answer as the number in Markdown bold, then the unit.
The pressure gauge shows **160** kPa
